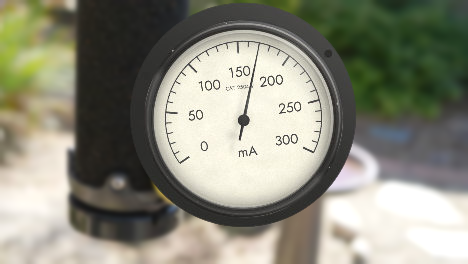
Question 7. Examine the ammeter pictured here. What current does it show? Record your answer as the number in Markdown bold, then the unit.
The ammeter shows **170** mA
